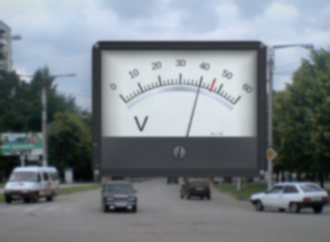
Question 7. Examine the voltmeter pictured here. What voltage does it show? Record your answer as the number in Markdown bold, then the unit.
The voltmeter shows **40** V
